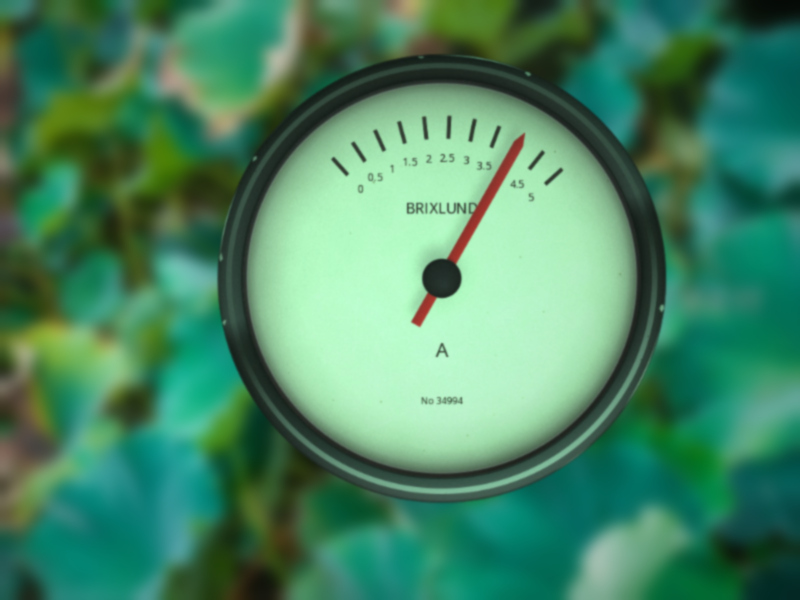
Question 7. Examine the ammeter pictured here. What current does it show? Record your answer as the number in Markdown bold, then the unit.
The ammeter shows **4** A
